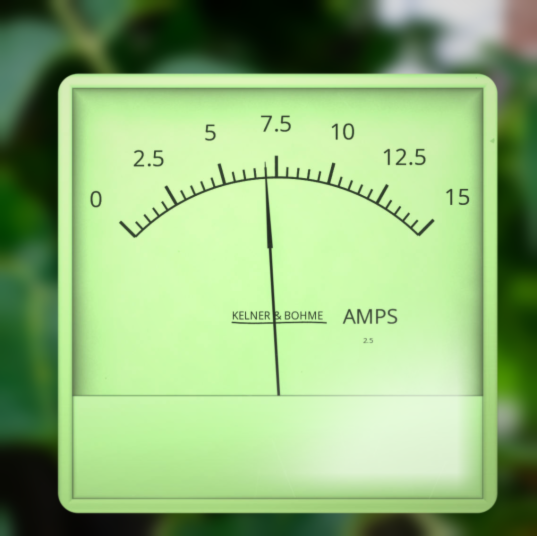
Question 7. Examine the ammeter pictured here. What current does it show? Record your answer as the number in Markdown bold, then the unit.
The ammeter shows **7** A
